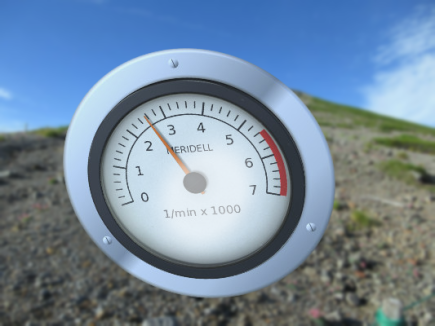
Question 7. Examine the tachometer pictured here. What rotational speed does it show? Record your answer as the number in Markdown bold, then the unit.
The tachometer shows **2600** rpm
